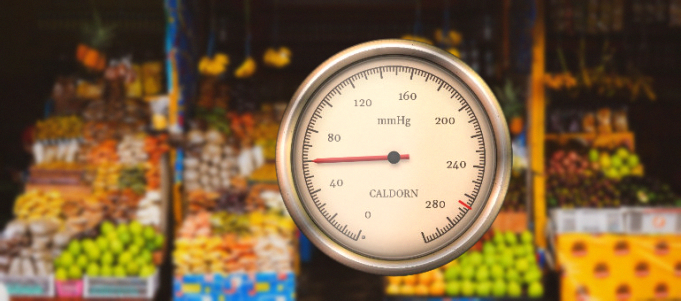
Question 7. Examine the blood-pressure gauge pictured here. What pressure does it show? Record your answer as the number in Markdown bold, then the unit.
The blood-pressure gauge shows **60** mmHg
